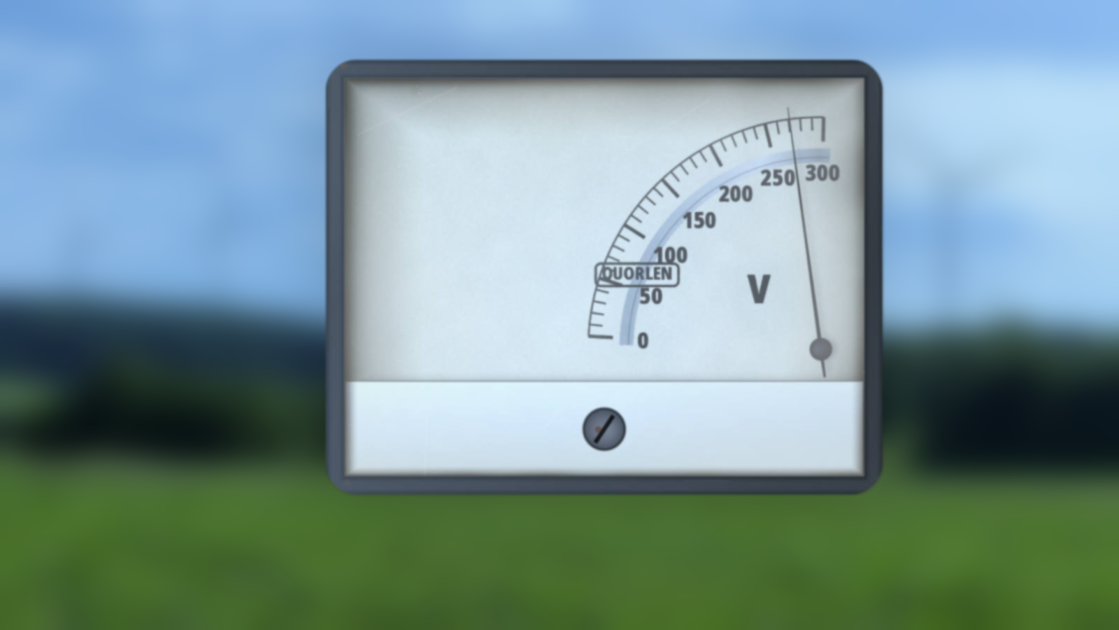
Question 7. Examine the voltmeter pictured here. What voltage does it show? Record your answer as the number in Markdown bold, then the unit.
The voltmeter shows **270** V
